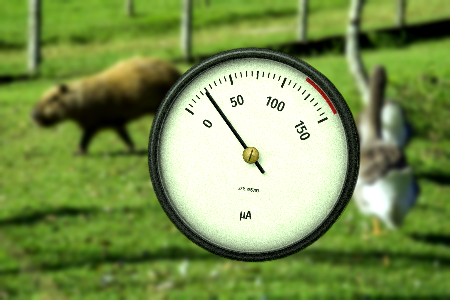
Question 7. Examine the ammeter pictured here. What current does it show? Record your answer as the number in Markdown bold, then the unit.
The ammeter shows **25** µA
